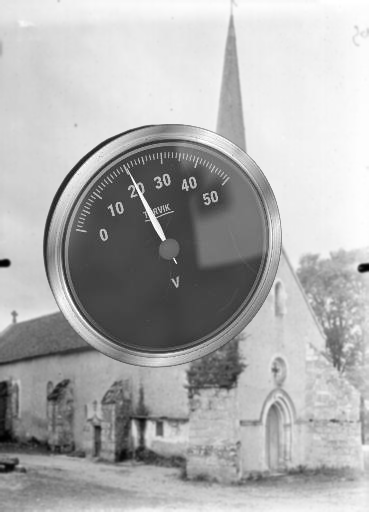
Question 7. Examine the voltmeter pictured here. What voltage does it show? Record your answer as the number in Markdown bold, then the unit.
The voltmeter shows **20** V
